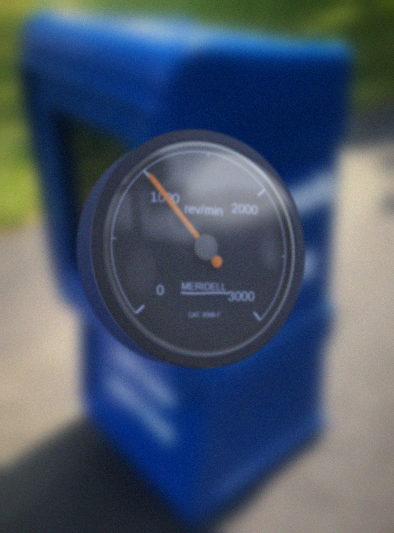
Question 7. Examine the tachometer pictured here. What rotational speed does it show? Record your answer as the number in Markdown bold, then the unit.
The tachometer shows **1000** rpm
